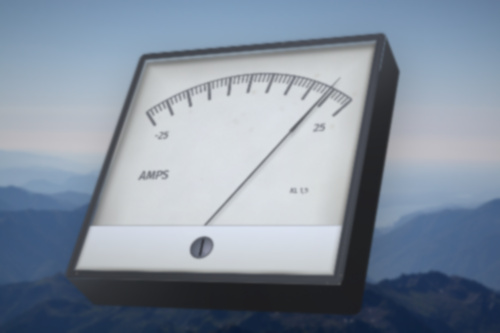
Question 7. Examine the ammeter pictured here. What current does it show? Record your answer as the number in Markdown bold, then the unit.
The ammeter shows **20** A
